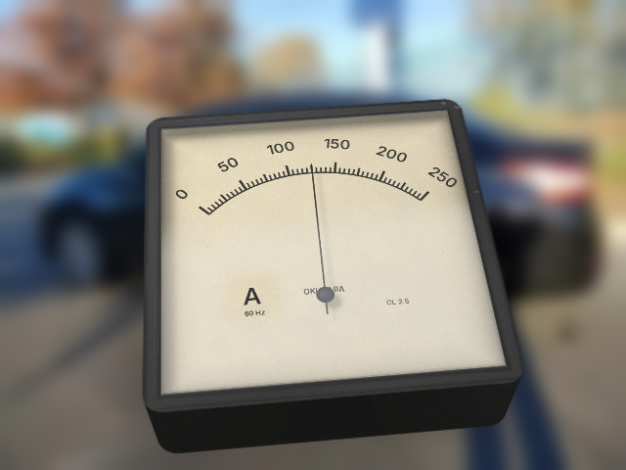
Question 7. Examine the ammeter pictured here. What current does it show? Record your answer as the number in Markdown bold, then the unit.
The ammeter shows **125** A
